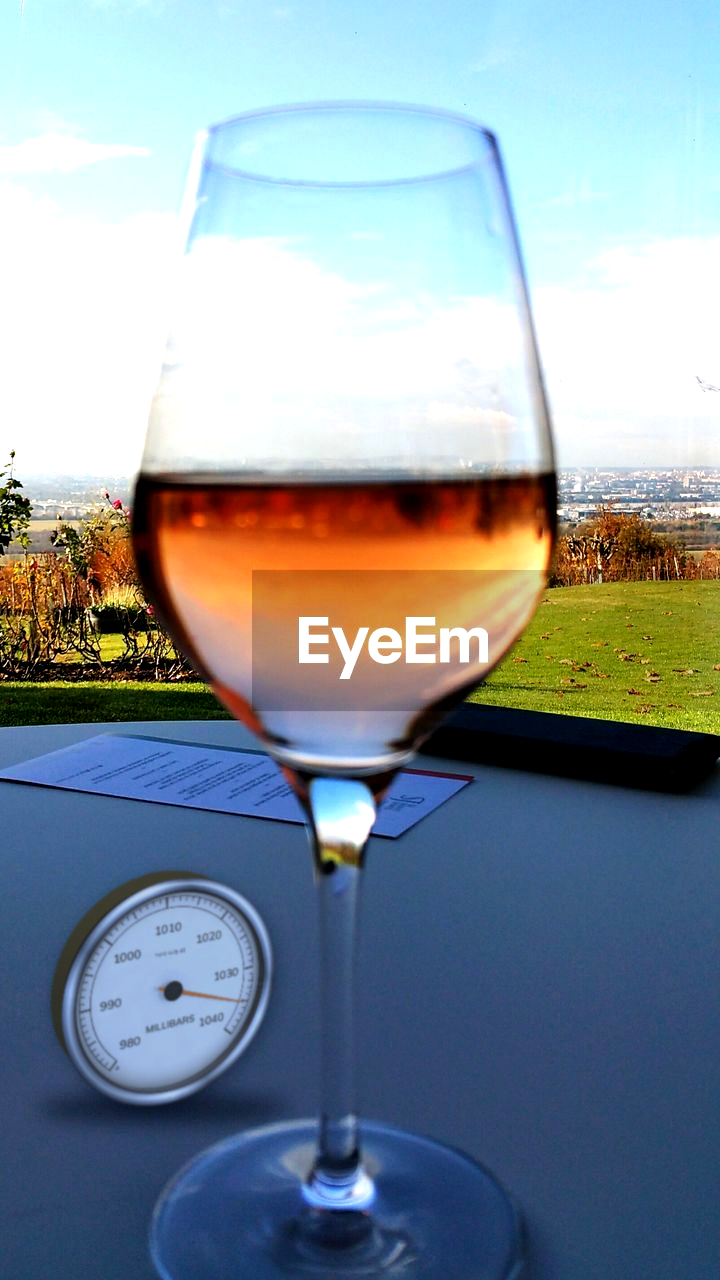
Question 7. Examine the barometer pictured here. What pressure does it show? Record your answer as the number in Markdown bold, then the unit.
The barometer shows **1035** mbar
